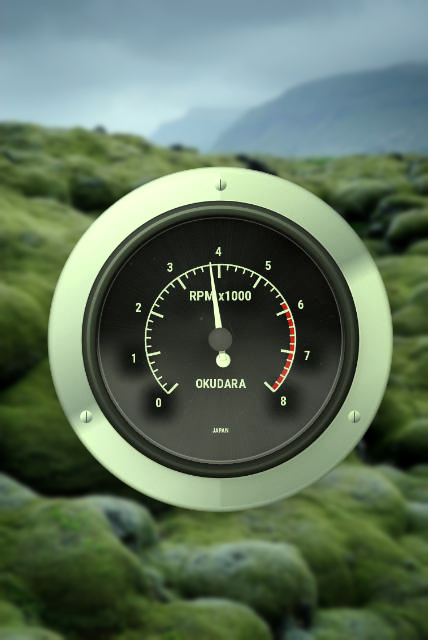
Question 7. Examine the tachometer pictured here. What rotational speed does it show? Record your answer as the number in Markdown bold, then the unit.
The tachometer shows **3800** rpm
